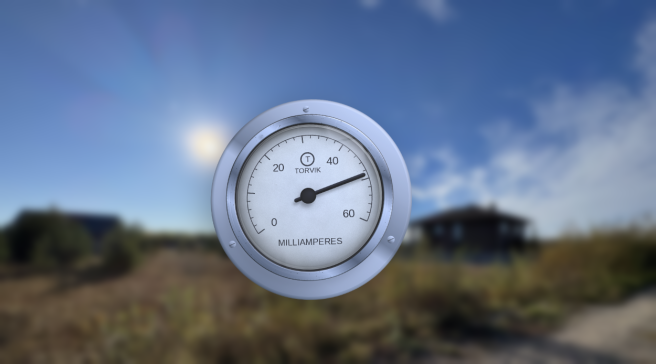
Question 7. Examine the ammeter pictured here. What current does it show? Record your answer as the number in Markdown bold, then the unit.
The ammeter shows **49** mA
